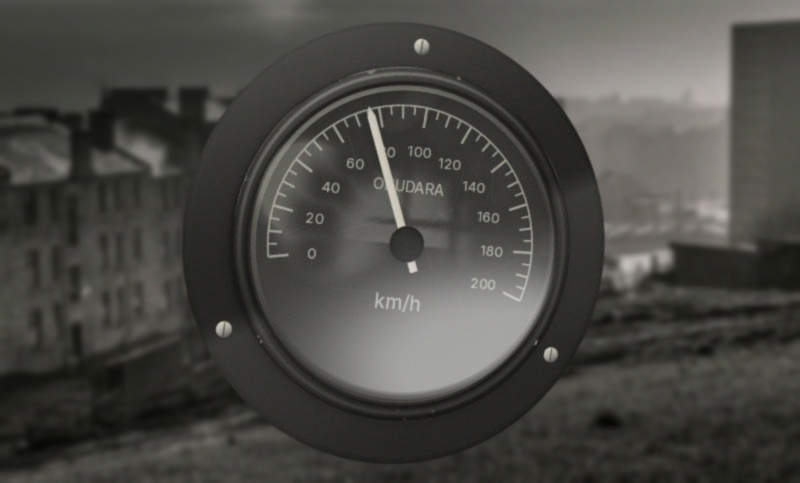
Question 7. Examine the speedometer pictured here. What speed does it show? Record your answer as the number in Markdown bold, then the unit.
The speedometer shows **75** km/h
